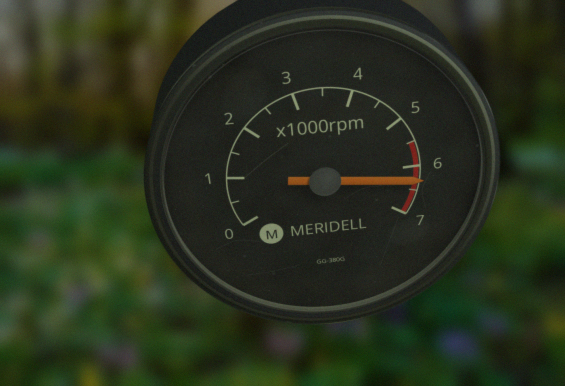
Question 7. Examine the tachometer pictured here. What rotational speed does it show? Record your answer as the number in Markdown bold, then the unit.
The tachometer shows **6250** rpm
